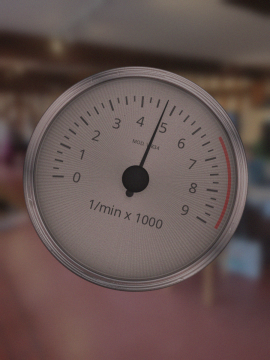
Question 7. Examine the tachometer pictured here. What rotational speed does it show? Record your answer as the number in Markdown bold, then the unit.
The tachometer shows **4750** rpm
